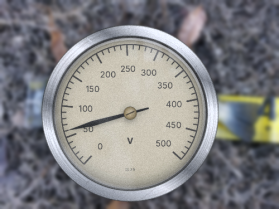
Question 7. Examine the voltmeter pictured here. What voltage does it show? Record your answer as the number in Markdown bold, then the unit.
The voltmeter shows **60** V
